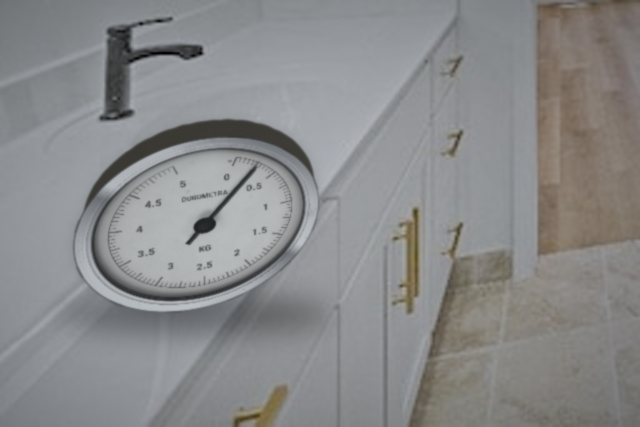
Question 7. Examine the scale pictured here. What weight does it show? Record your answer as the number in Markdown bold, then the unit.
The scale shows **0.25** kg
